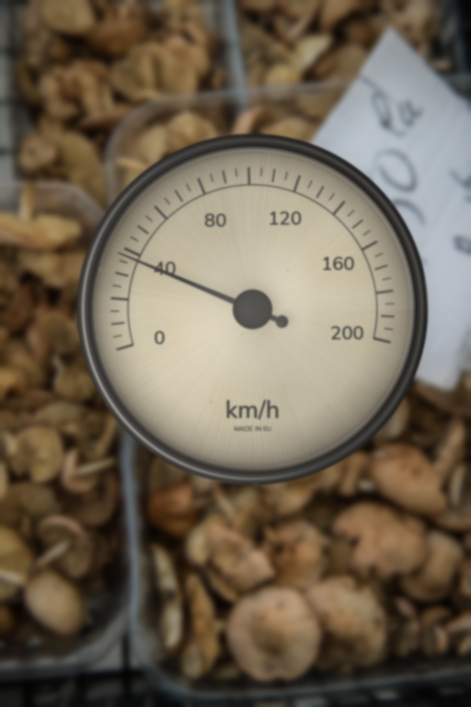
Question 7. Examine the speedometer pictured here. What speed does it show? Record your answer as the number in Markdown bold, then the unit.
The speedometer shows **37.5** km/h
